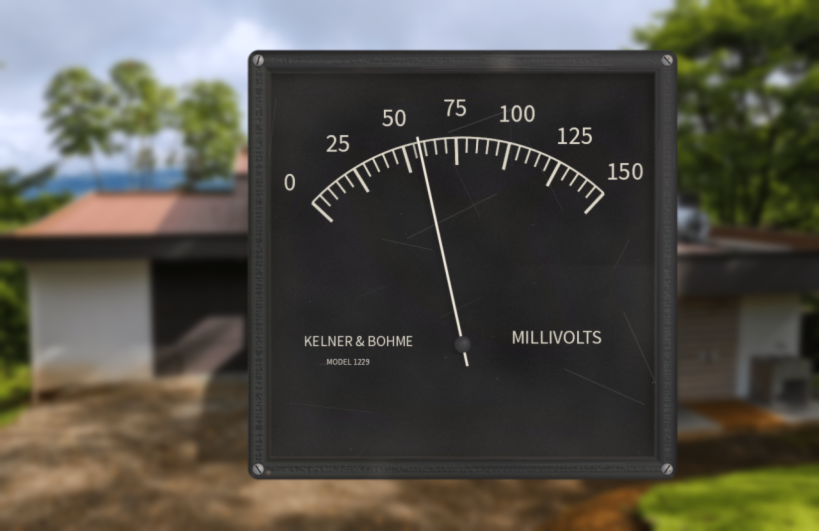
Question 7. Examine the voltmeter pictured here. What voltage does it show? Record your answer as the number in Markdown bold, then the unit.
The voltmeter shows **57.5** mV
